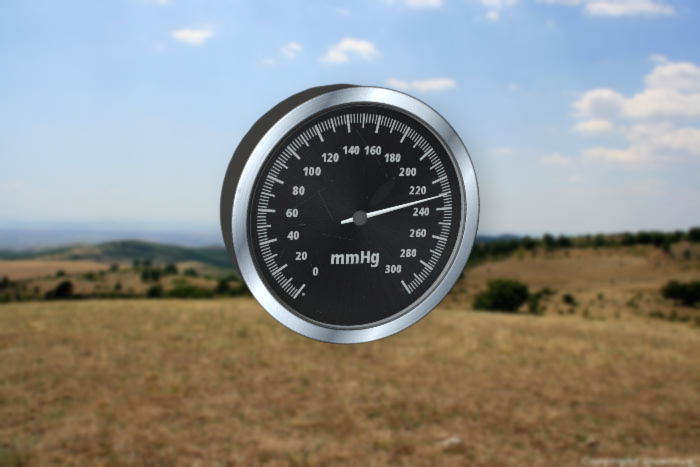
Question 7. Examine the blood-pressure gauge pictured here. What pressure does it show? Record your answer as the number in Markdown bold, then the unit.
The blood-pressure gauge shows **230** mmHg
